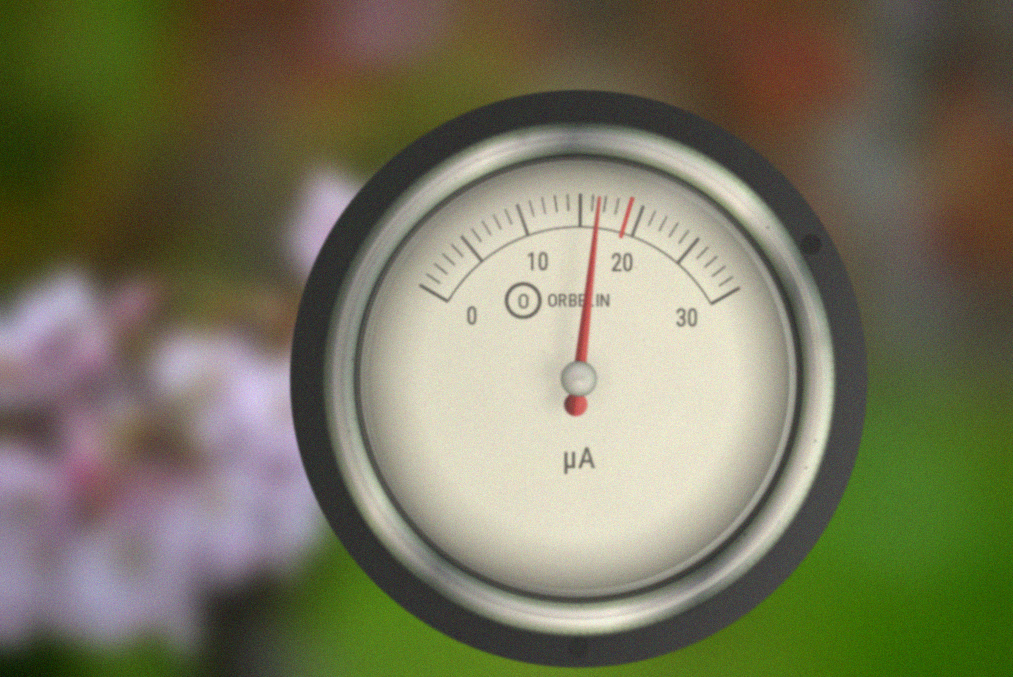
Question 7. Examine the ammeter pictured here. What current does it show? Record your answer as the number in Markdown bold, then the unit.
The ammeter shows **16.5** µA
